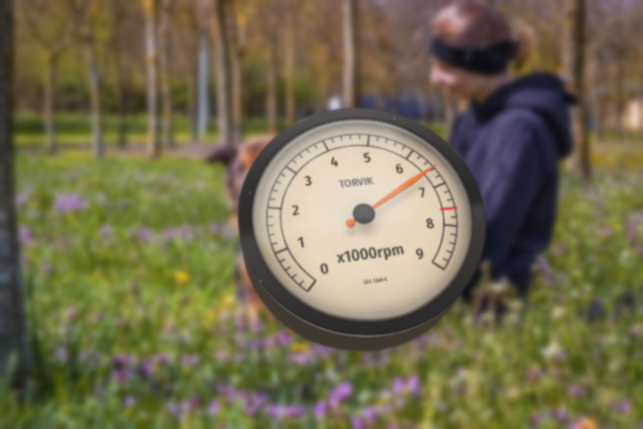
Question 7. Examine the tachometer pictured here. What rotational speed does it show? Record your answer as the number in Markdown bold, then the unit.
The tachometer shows **6600** rpm
